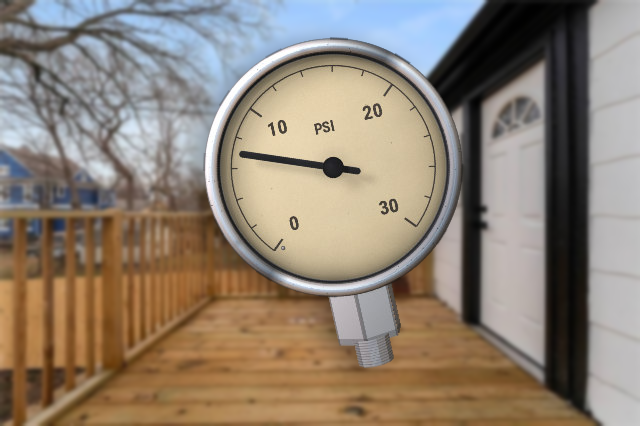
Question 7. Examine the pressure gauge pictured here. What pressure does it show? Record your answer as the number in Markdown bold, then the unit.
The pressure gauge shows **7** psi
